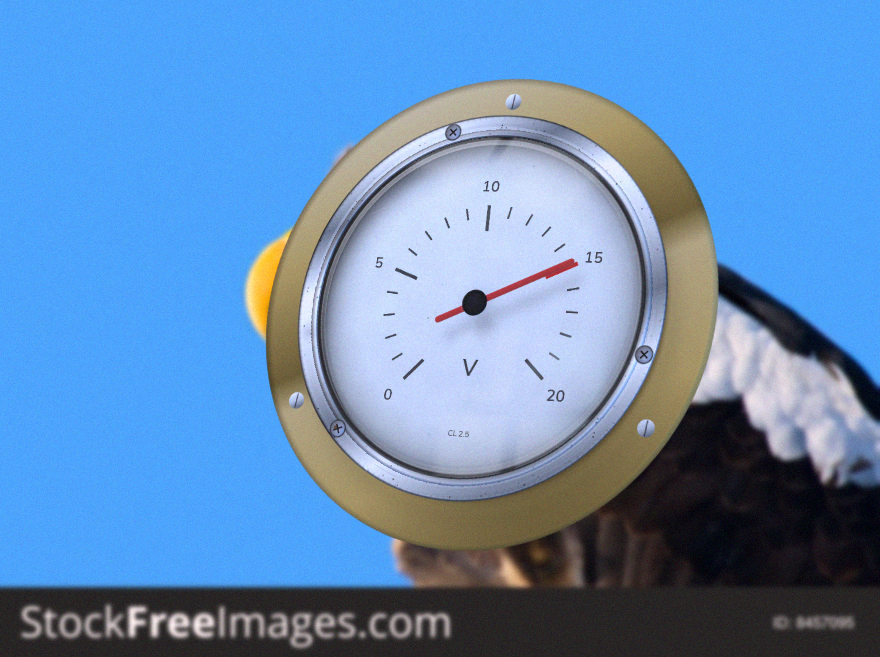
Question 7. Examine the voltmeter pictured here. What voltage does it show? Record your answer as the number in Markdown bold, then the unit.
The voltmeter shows **15** V
